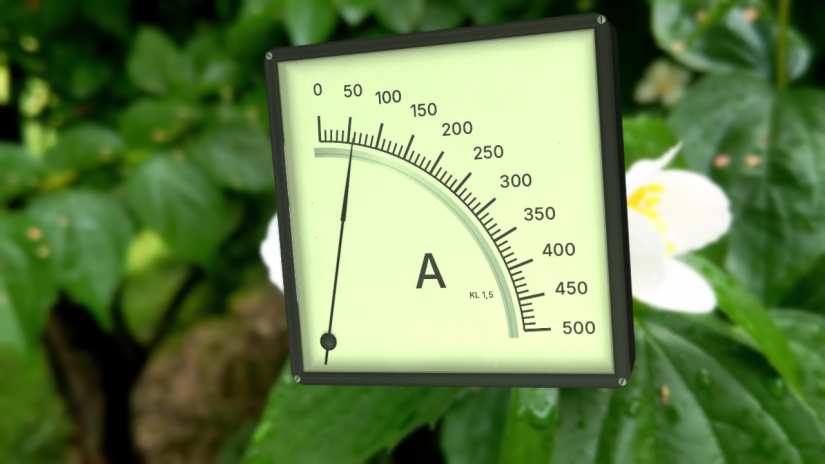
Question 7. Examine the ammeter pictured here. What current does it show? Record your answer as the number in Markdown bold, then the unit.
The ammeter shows **60** A
